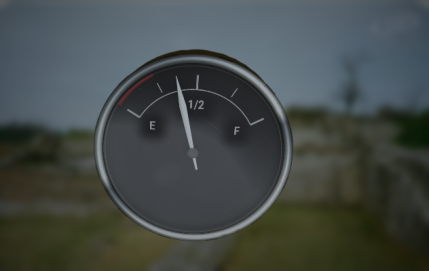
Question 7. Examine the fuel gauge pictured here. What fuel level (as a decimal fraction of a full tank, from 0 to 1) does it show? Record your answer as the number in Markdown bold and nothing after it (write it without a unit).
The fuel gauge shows **0.375**
